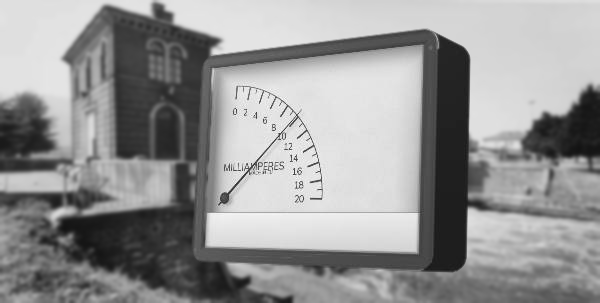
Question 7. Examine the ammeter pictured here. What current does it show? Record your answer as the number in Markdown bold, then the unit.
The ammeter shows **10** mA
